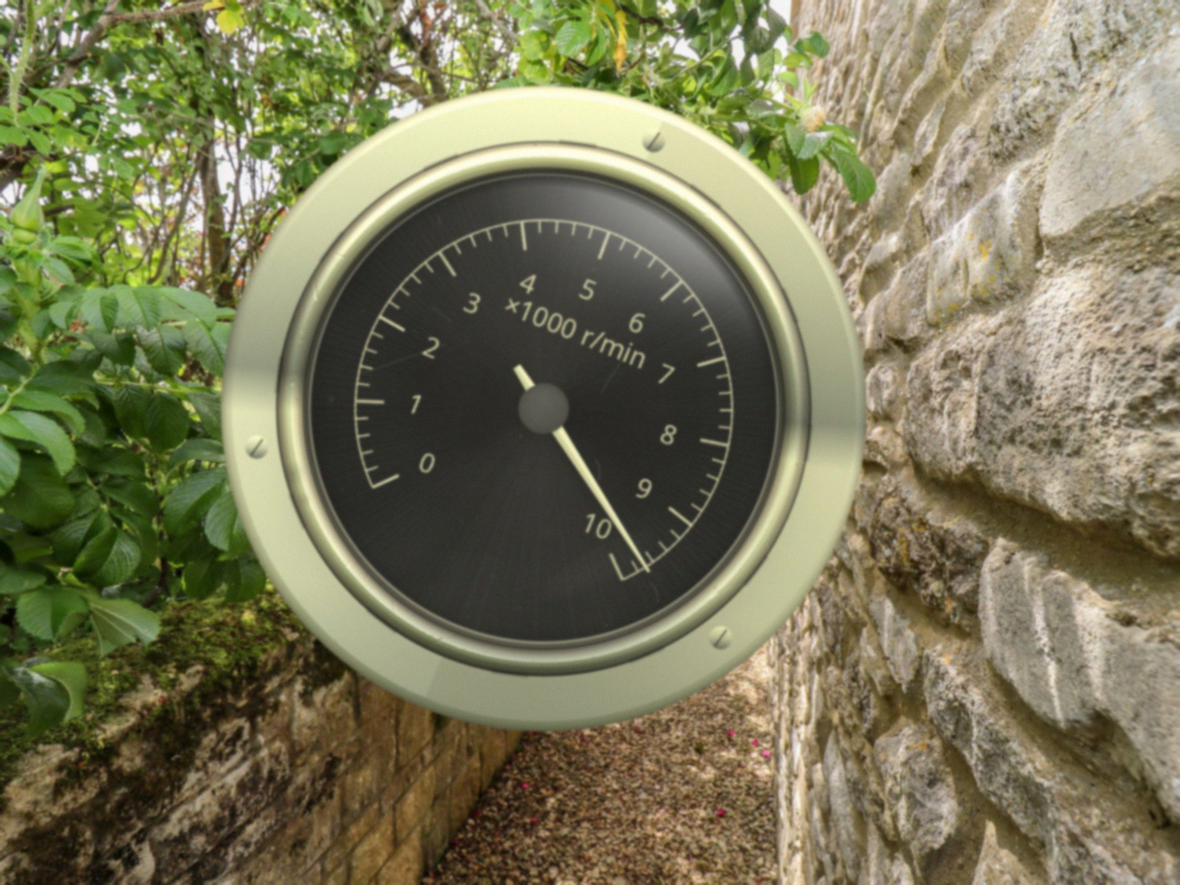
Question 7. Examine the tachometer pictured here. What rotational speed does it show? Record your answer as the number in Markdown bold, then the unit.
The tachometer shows **9700** rpm
